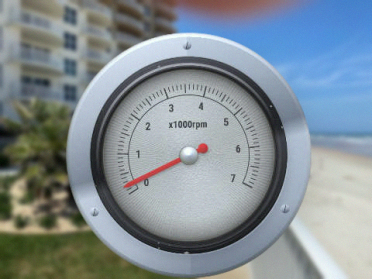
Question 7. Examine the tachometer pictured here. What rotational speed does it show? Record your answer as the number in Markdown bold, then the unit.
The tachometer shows **200** rpm
